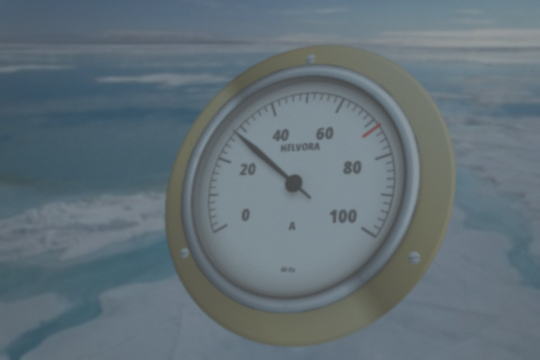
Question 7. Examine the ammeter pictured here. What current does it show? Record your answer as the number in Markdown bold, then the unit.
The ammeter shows **28** A
